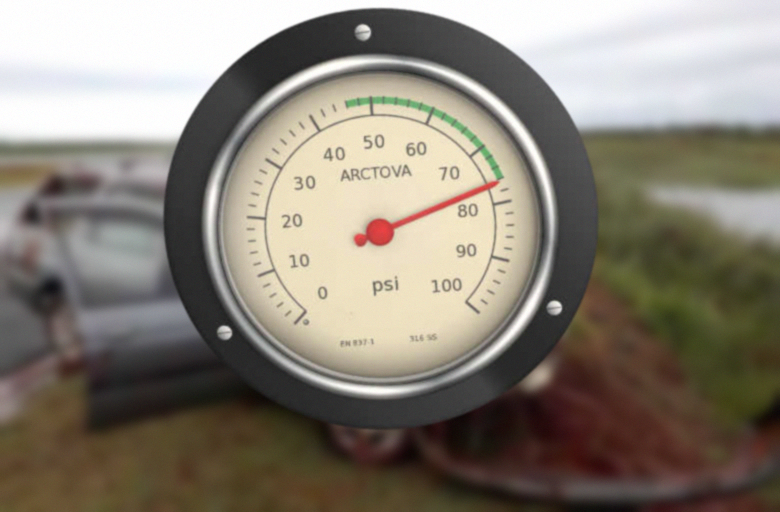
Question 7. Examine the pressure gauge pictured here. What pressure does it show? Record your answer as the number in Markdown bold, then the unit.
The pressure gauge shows **76** psi
